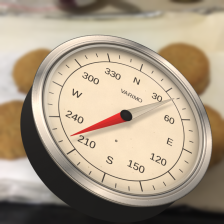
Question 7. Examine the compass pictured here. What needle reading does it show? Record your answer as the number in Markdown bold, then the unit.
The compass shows **220** °
